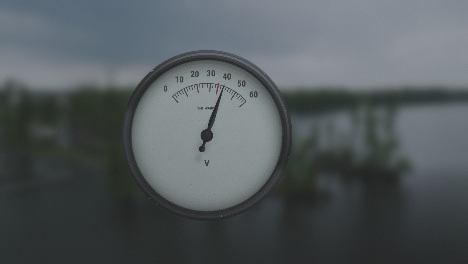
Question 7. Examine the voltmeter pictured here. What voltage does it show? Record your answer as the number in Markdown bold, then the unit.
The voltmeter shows **40** V
